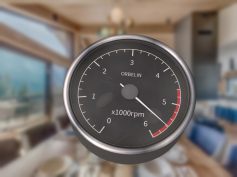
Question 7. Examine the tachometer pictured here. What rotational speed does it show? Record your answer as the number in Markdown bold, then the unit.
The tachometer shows **5600** rpm
